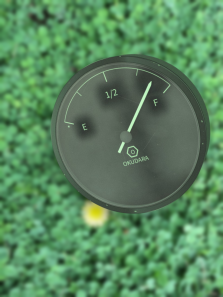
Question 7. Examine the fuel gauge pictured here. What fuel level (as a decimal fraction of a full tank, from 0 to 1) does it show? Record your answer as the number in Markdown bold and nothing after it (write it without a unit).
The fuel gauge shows **0.875**
